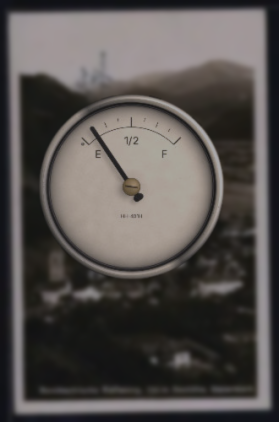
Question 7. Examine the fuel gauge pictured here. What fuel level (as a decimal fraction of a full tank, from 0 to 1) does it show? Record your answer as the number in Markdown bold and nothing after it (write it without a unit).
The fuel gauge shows **0.125**
